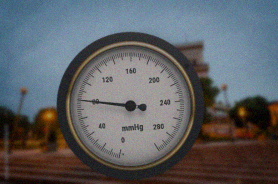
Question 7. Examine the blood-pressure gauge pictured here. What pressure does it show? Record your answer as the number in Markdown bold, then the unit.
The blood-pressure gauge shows **80** mmHg
